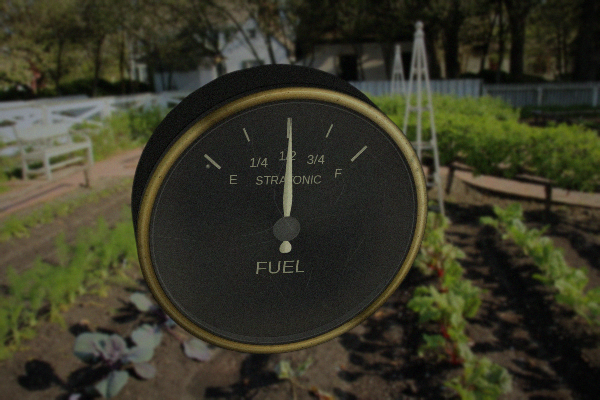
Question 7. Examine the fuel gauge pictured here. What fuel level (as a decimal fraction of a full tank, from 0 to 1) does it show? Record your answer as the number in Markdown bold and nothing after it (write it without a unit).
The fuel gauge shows **0.5**
